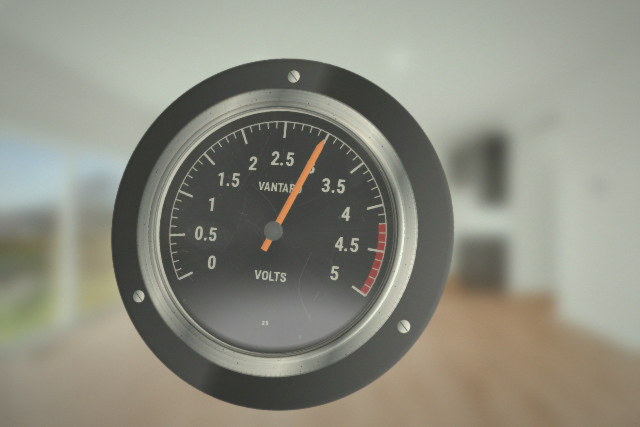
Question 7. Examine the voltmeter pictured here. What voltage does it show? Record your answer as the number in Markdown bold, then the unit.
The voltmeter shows **3** V
